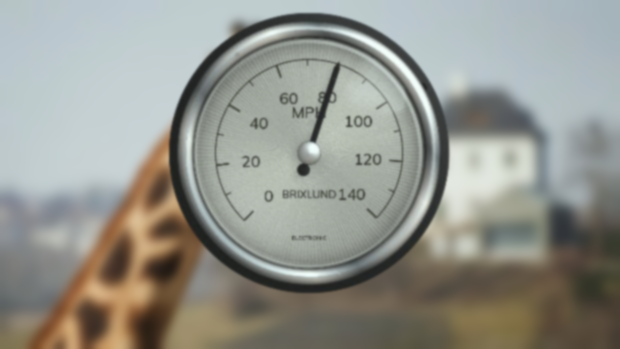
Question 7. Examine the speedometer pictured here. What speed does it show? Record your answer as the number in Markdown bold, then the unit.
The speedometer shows **80** mph
